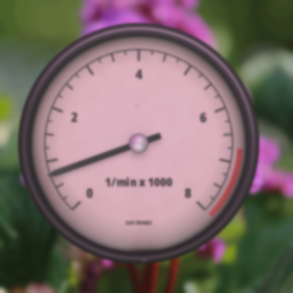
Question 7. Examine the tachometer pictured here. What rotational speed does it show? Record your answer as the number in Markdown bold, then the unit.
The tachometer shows **750** rpm
